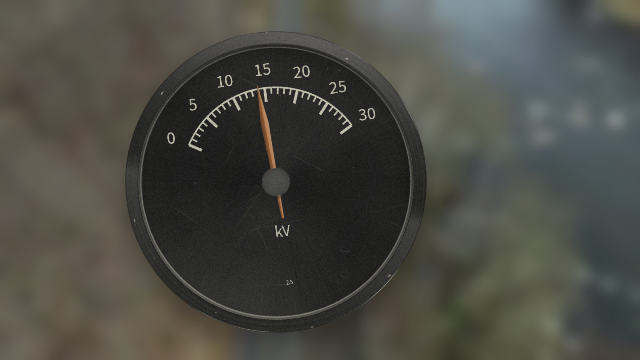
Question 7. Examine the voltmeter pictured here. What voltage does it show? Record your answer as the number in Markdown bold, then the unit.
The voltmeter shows **14** kV
